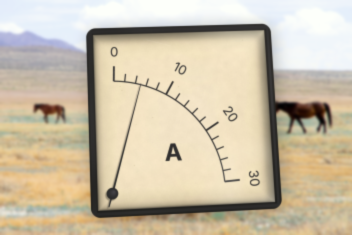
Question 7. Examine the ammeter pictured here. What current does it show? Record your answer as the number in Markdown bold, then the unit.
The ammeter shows **5** A
